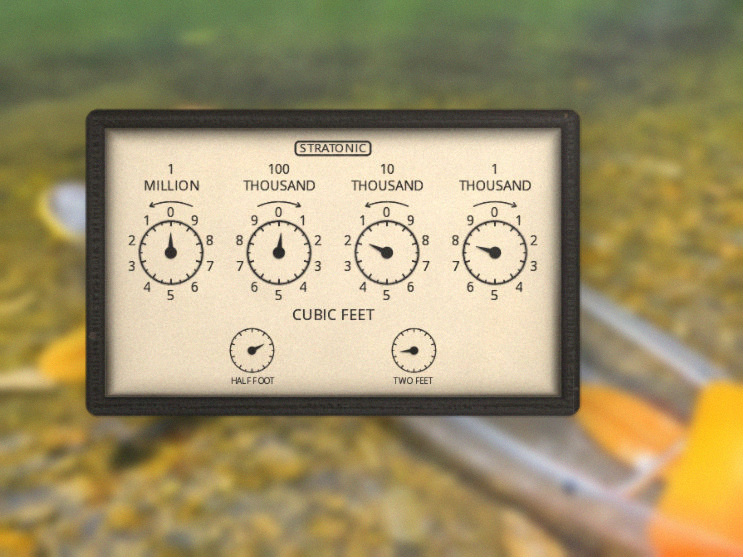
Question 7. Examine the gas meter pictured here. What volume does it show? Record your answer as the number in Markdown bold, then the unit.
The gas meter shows **1800** ft³
